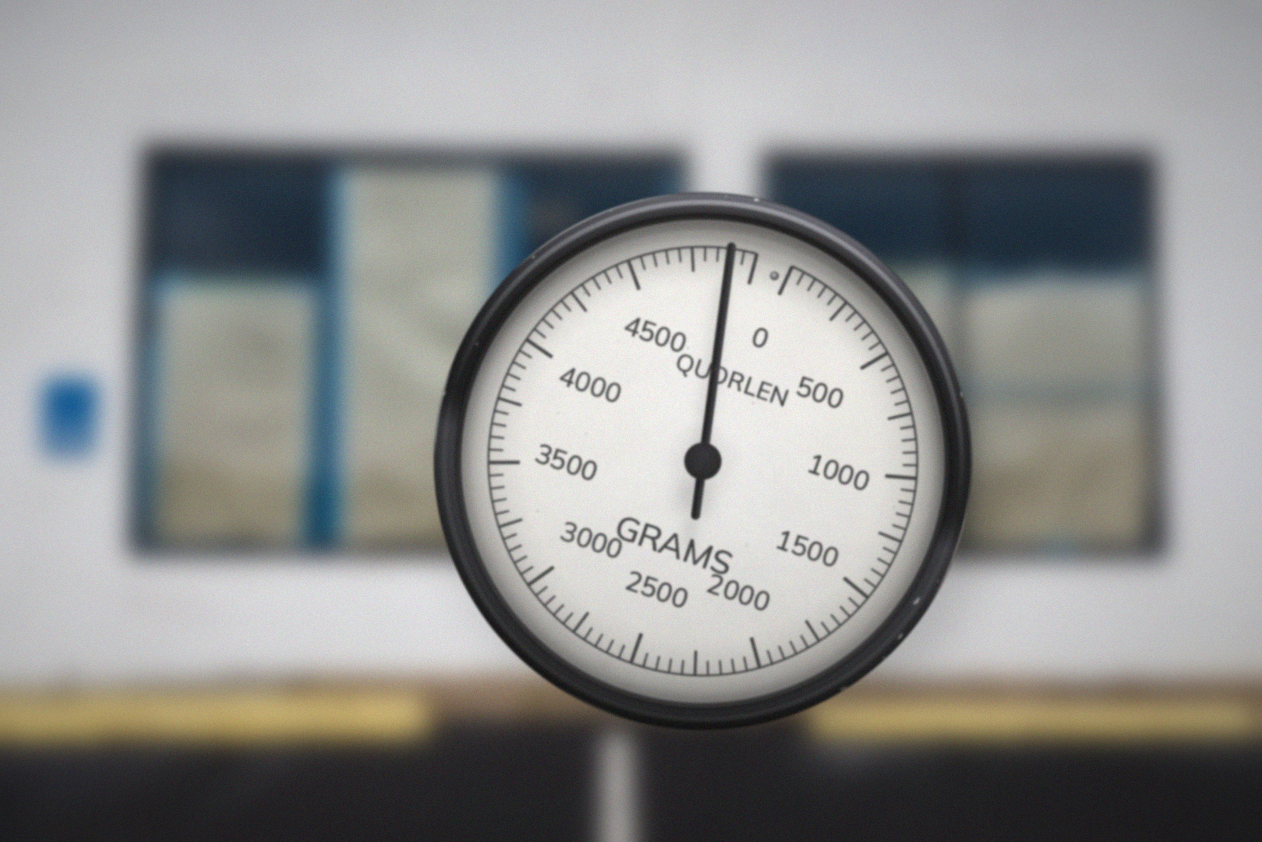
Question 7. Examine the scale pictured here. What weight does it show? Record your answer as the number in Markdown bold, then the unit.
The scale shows **4900** g
